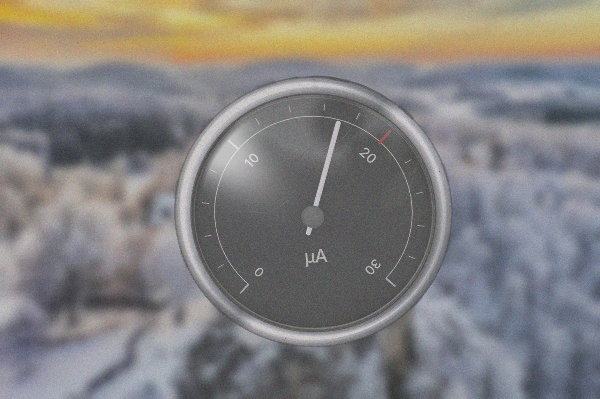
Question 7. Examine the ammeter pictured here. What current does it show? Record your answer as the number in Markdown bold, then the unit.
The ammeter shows **17** µA
